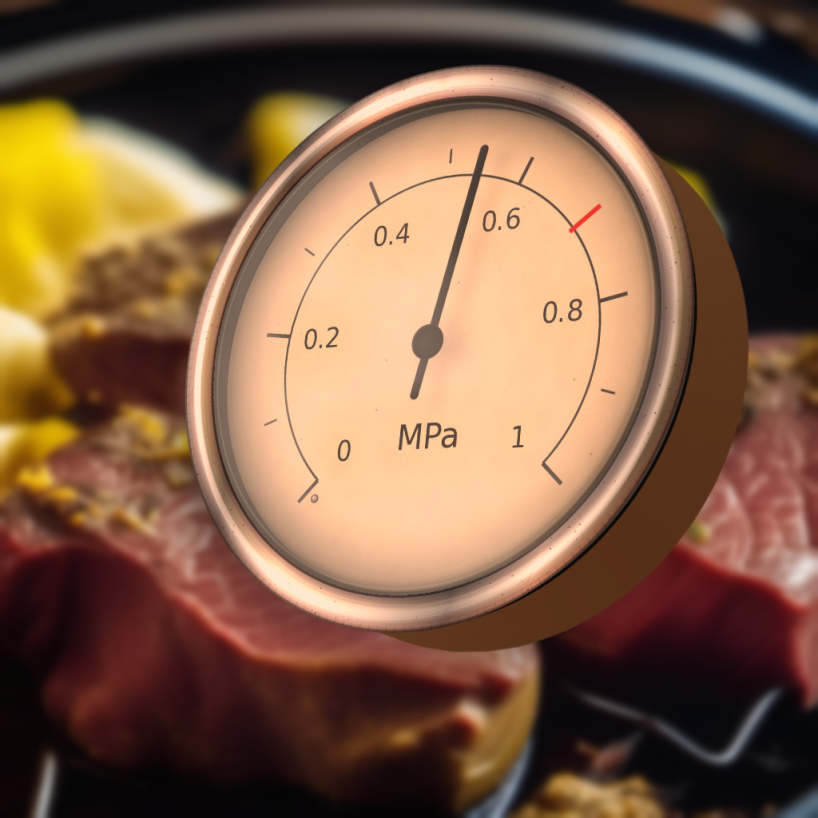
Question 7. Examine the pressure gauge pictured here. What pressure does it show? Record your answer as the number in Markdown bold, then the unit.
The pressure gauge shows **0.55** MPa
